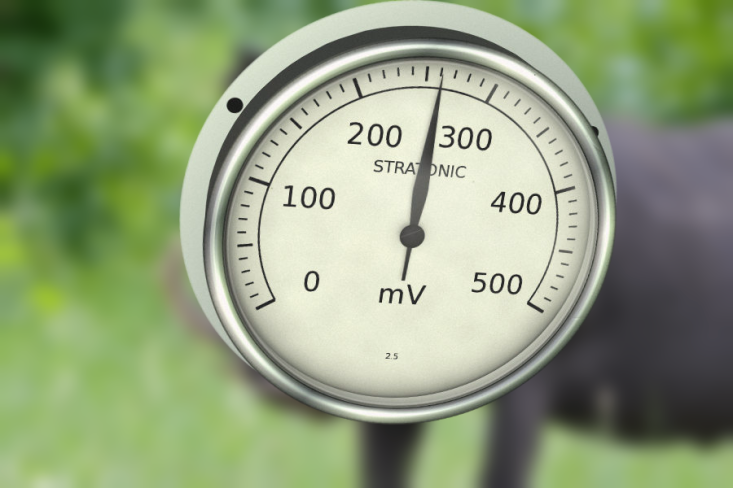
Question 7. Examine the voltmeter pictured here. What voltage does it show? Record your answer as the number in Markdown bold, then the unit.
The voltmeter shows **260** mV
